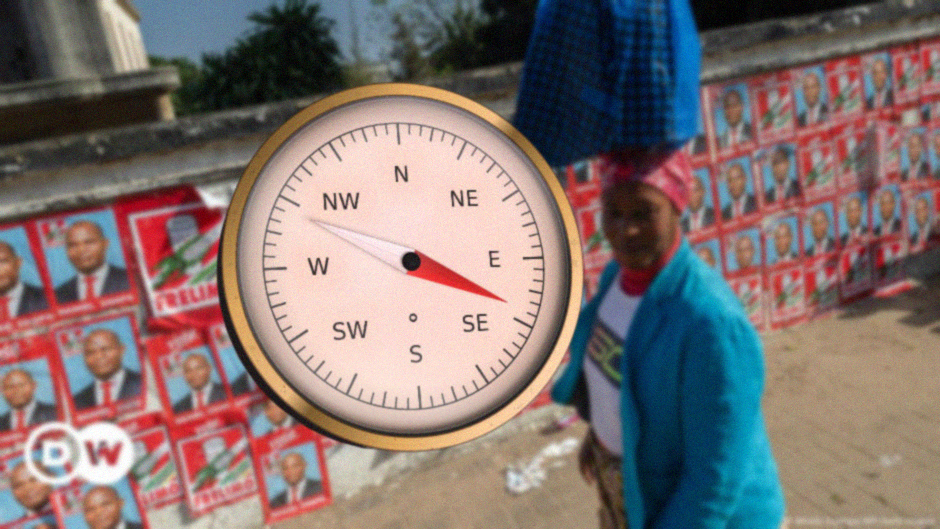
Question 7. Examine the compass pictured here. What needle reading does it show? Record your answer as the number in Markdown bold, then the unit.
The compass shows **115** °
